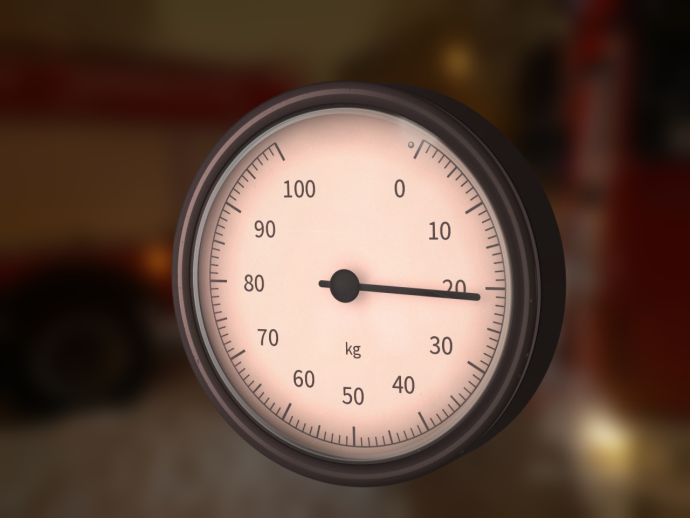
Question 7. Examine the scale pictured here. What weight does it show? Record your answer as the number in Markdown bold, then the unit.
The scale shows **21** kg
